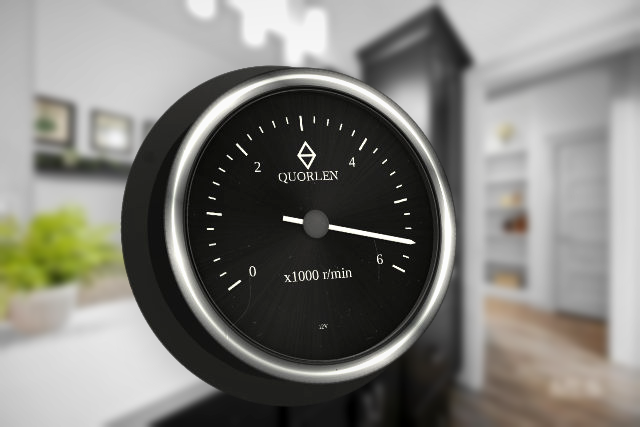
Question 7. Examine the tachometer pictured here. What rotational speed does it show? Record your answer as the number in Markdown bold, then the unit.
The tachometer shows **5600** rpm
